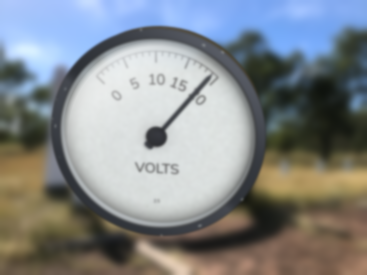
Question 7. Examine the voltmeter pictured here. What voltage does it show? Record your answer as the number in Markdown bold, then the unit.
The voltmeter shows **19** V
